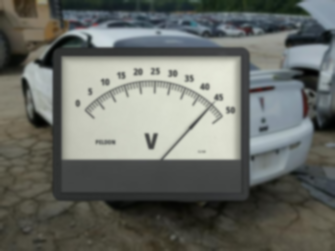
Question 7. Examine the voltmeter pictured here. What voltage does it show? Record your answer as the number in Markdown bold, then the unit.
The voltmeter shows **45** V
